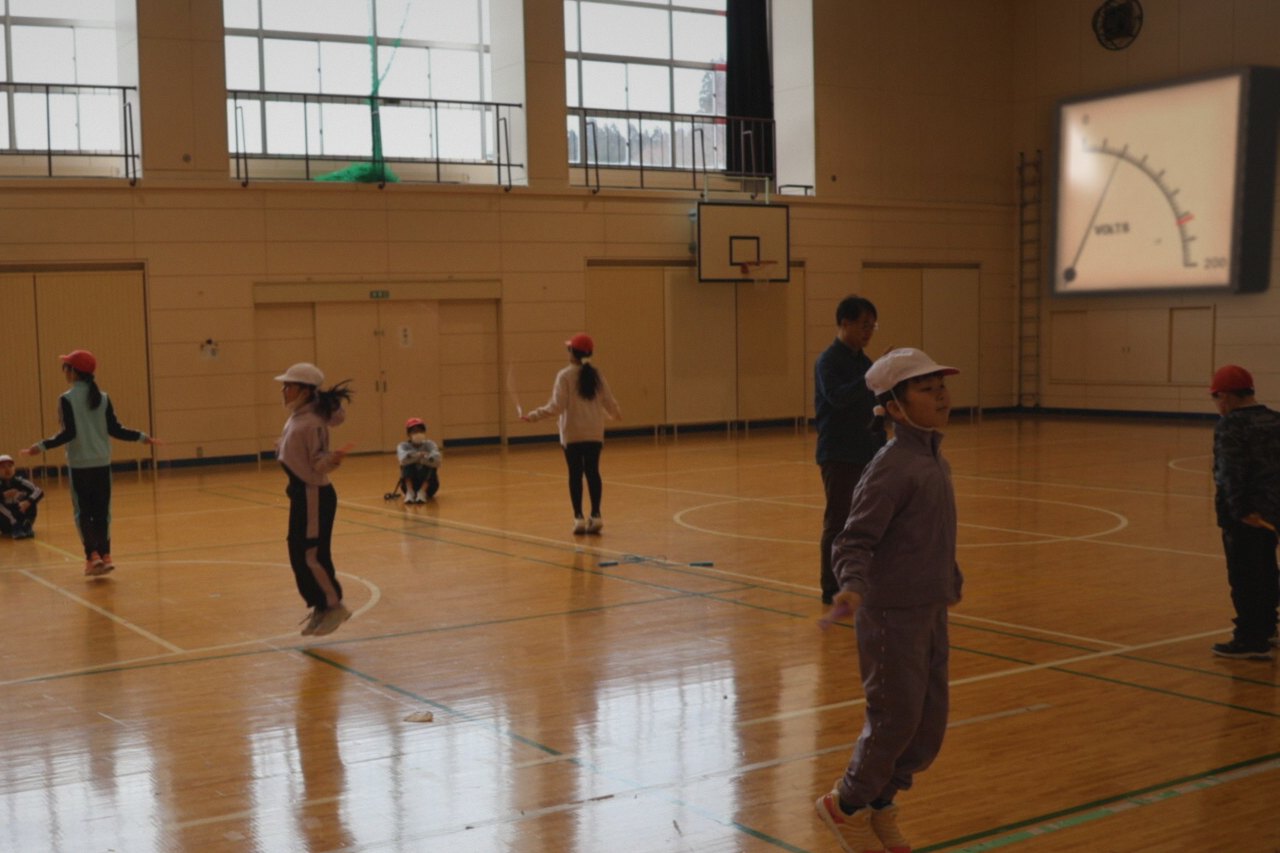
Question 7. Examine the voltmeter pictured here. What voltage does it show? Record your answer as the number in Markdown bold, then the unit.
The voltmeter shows **50** V
